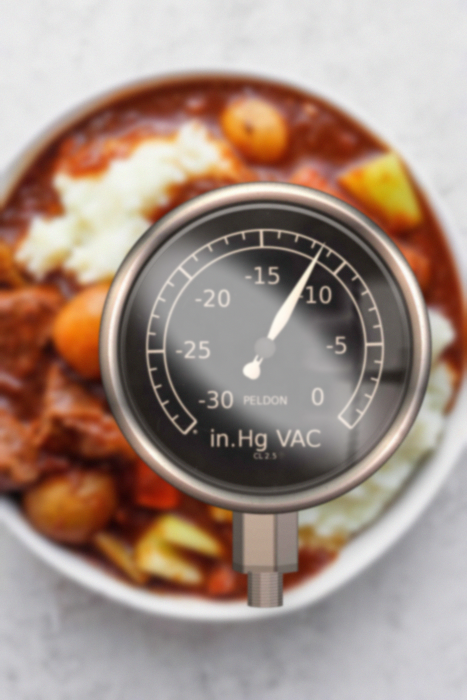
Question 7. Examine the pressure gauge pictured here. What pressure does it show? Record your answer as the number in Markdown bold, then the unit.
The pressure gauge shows **-11.5** inHg
